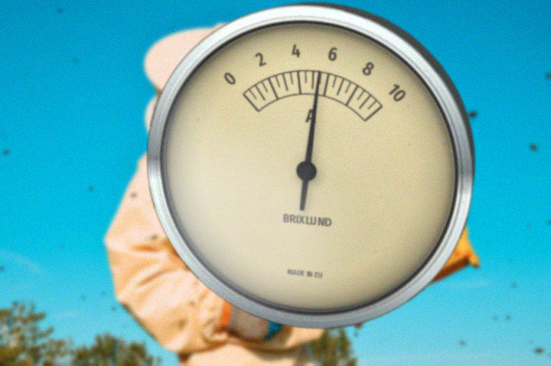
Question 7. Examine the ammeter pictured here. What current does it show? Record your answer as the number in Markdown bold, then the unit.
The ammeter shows **5.5** A
